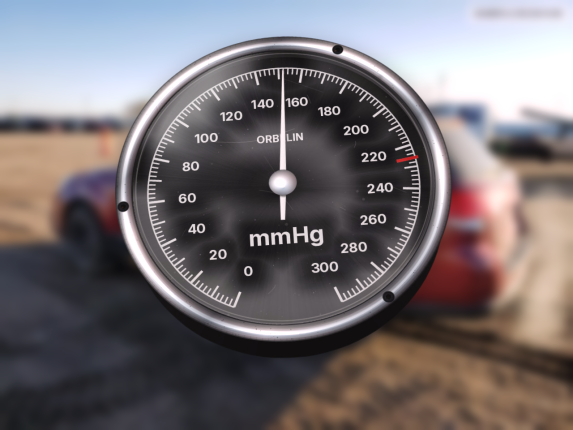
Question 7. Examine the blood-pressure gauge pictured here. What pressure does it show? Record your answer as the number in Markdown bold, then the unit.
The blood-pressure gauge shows **152** mmHg
